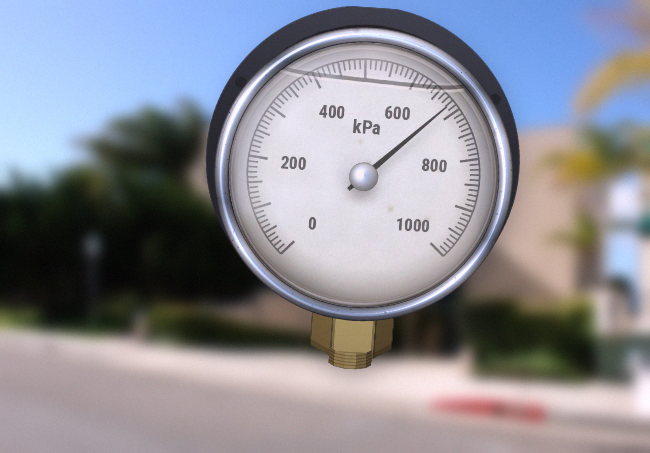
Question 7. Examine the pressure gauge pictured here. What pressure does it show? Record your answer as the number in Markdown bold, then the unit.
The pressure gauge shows **680** kPa
